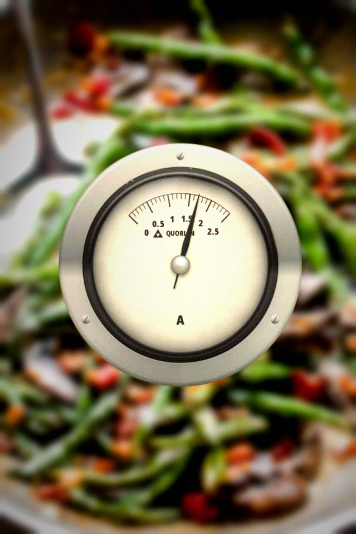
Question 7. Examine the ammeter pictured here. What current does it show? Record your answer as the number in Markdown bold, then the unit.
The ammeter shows **1.7** A
